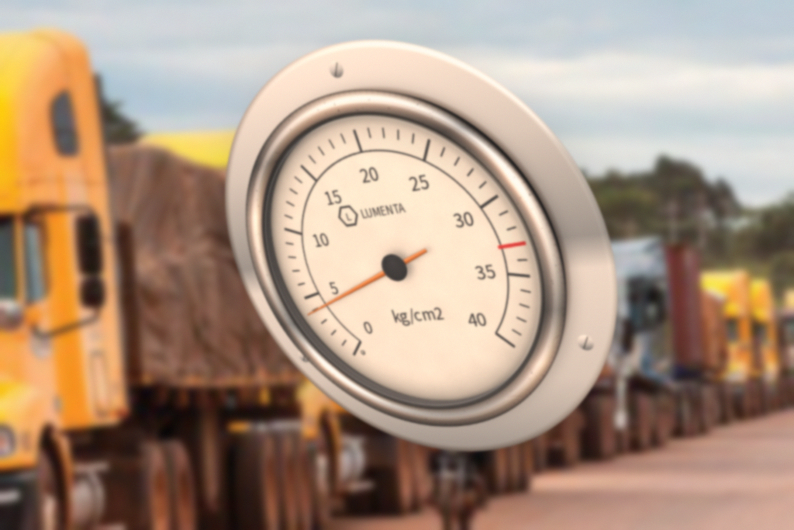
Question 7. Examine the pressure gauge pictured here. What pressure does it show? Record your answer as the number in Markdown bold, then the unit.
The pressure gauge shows **4** kg/cm²
